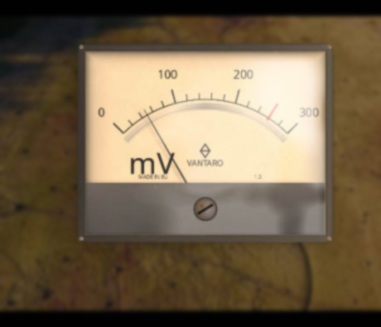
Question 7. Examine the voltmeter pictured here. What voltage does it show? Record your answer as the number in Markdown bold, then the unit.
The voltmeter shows **50** mV
